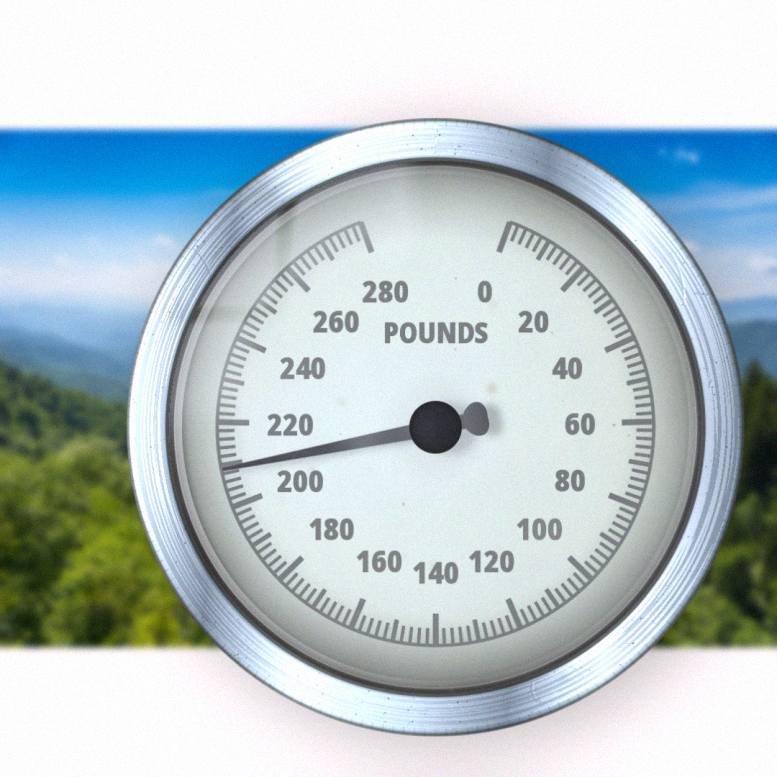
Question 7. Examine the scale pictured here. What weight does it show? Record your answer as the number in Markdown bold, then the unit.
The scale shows **209** lb
